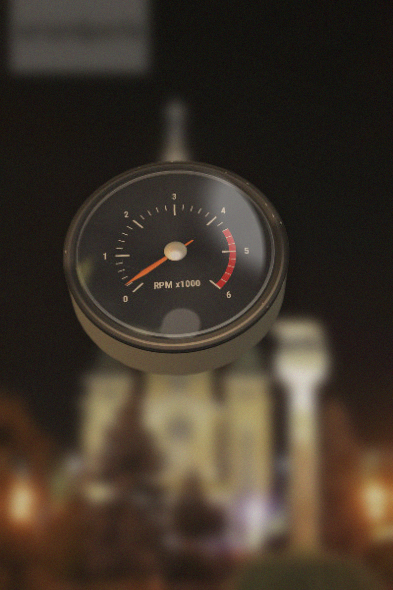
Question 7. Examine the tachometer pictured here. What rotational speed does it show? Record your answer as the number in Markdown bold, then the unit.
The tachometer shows **200** rpm
